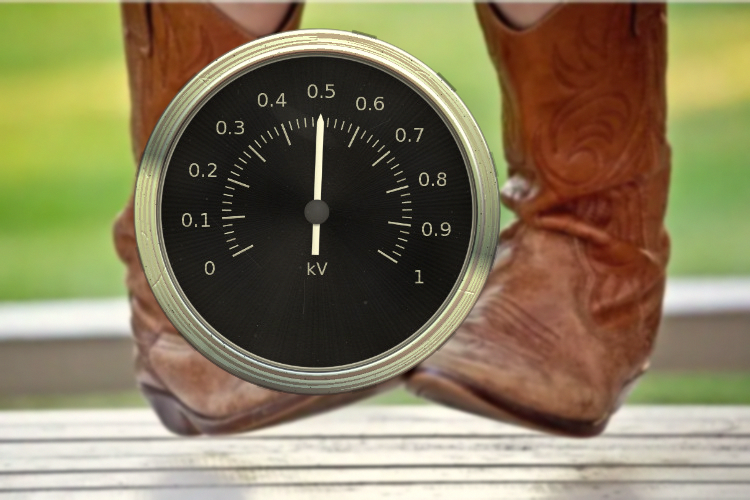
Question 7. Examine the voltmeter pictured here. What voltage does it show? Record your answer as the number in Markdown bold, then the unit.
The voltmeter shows **0.5** kV
